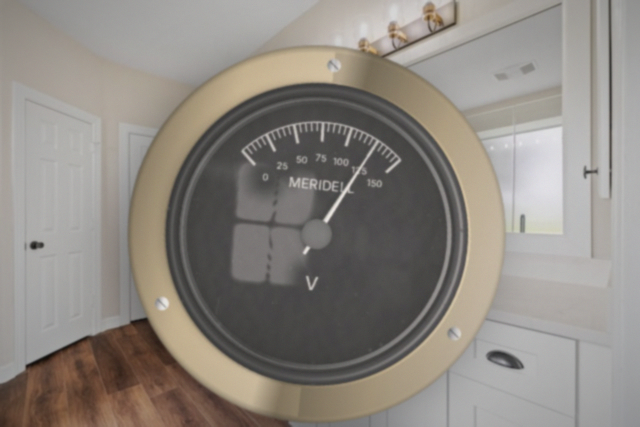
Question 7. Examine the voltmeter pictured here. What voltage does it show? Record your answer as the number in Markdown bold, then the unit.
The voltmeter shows **125** V
